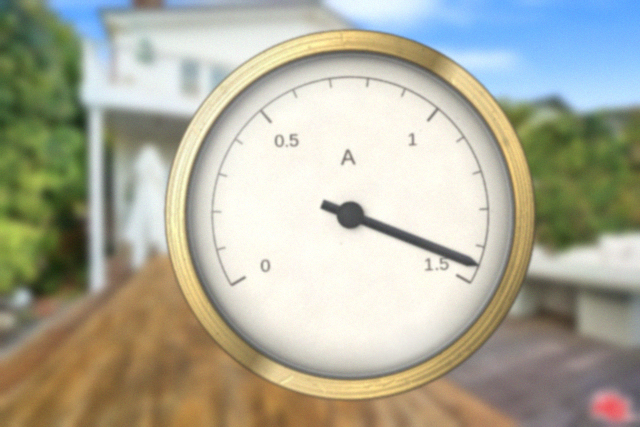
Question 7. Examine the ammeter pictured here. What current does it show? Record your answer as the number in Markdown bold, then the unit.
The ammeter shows **1.45** A
